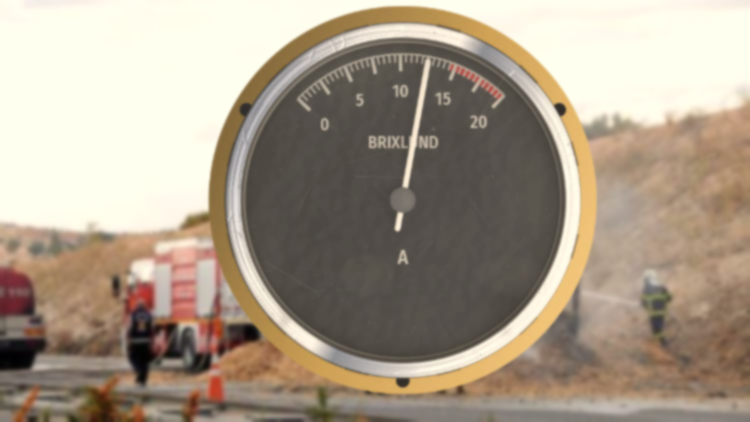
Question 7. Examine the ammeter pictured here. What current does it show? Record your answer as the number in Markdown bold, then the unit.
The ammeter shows **12.5** A
